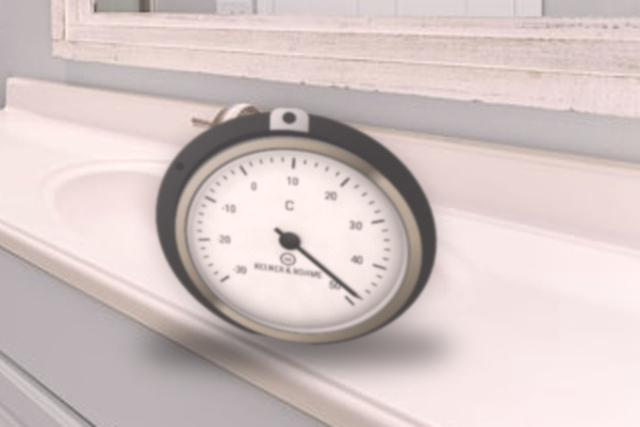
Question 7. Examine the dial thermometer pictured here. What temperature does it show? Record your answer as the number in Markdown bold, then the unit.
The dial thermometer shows **48** °C
